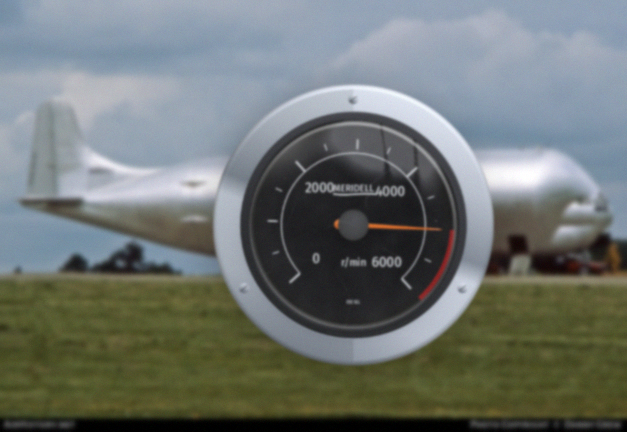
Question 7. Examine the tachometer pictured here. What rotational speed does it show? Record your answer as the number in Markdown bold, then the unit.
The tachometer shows **5000** rpm
